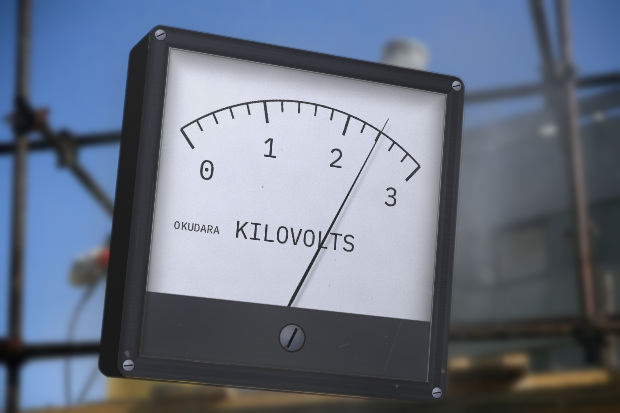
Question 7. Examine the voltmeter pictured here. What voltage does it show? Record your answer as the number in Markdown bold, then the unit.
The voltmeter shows **2.4** kV
